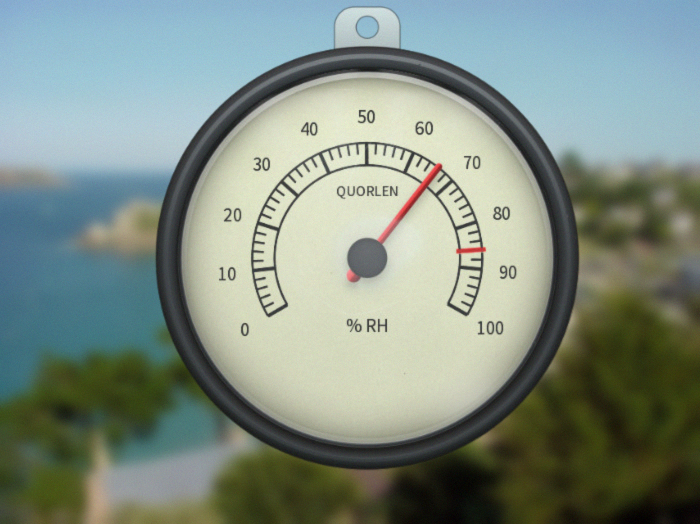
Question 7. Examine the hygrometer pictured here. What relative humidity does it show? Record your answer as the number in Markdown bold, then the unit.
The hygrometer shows **66** %
